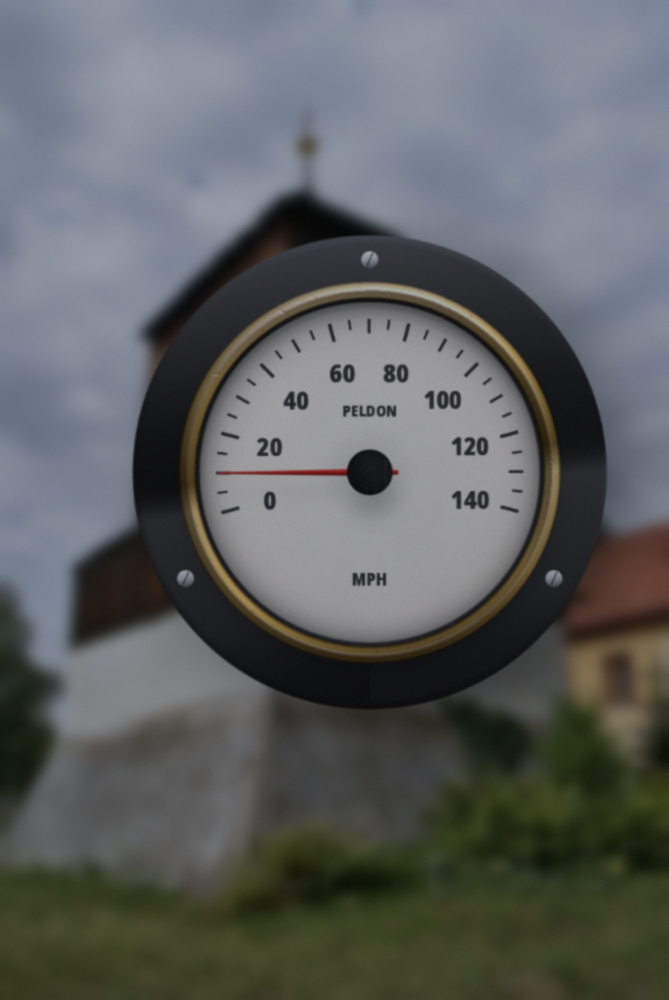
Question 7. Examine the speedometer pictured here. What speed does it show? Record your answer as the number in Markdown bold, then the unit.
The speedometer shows **10** mph
